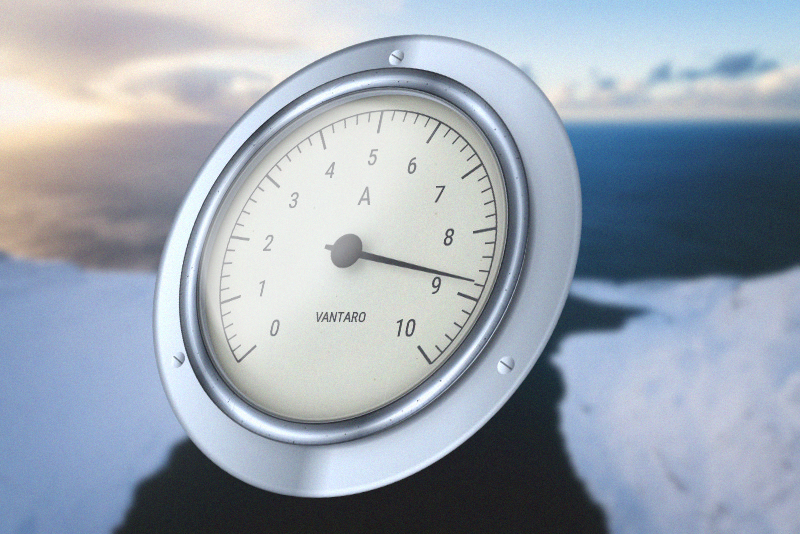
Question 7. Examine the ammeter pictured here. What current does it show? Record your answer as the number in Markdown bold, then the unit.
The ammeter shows **8.8** A
